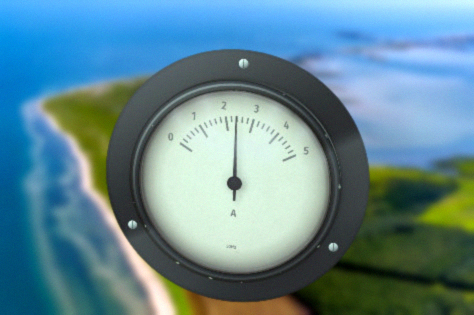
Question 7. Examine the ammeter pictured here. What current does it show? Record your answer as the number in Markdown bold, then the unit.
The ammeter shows **2.4** A
